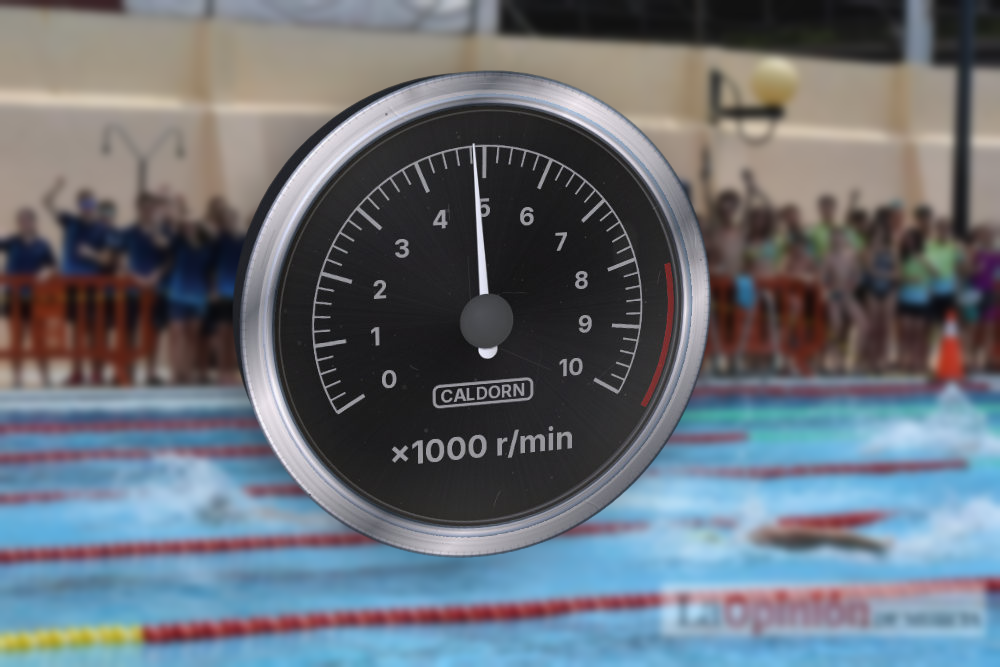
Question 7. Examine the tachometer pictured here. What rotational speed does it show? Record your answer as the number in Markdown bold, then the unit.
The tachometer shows **4800** rpm
